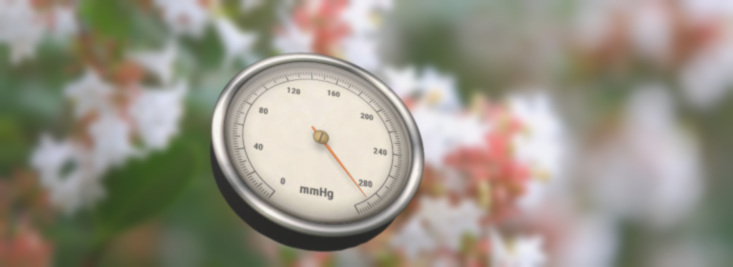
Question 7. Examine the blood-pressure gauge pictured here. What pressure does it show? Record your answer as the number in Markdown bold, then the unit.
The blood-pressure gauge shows **290** mmHg
